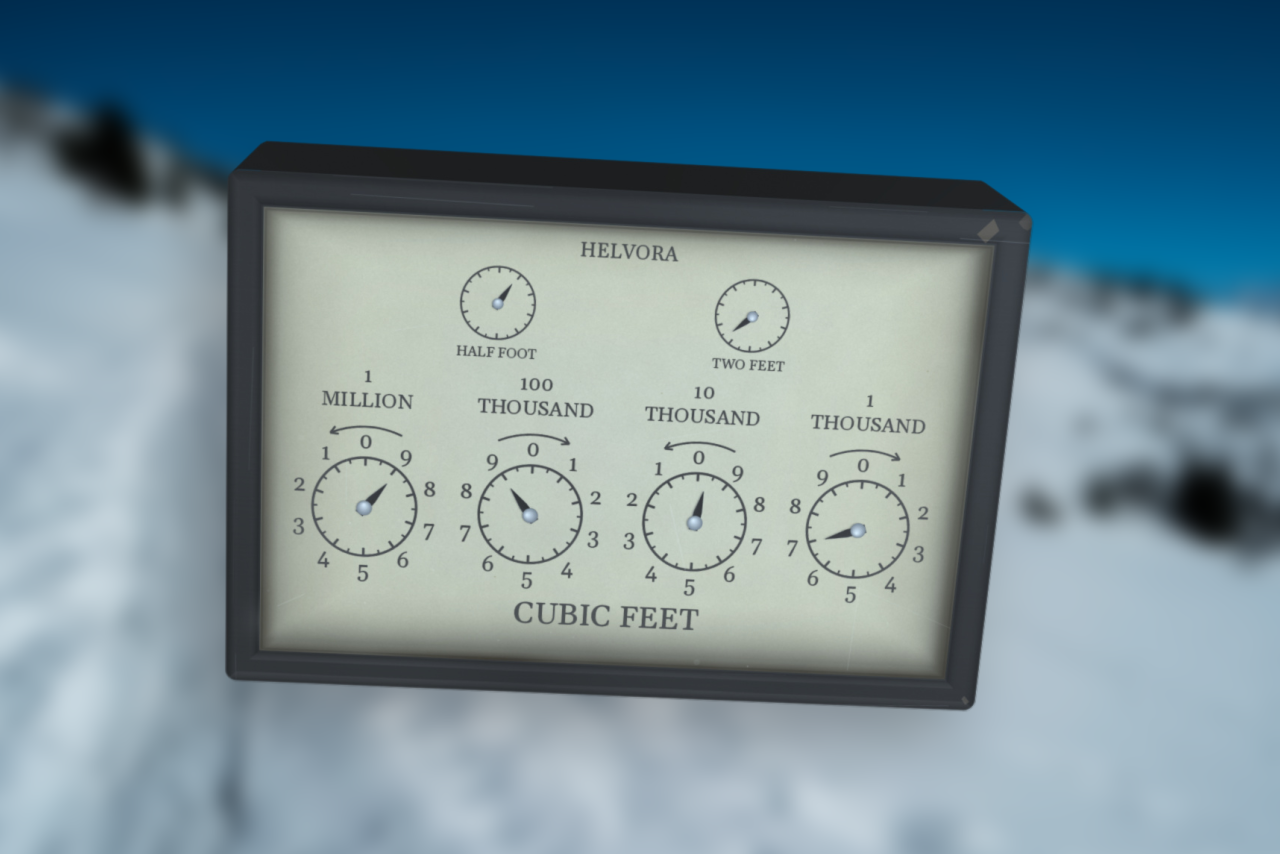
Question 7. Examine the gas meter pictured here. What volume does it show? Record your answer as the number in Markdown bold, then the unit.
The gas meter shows **889700** ft³
